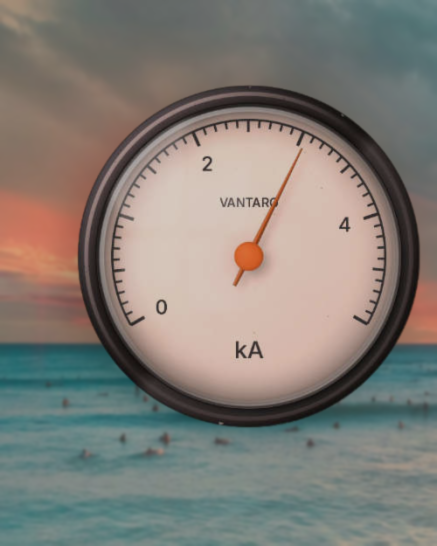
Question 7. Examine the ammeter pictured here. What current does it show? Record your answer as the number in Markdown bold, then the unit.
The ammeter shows **3.05** kA
